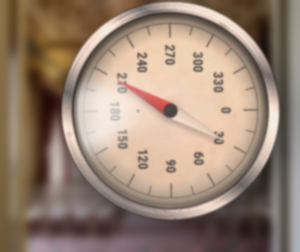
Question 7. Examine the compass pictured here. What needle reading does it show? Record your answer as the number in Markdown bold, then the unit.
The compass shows **210** °
